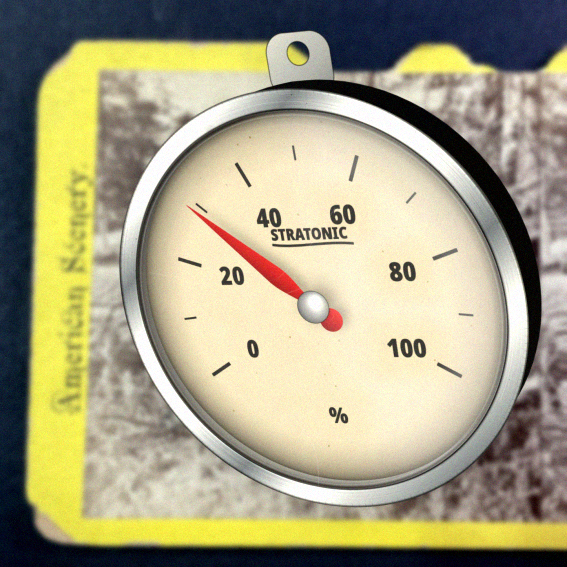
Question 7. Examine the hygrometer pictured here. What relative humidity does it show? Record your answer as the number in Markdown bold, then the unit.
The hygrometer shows **30** %
